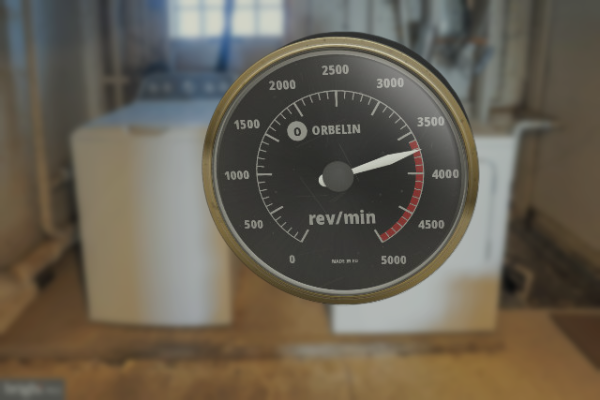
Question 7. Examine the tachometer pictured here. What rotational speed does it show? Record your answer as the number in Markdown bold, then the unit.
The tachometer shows **3700** rpm
